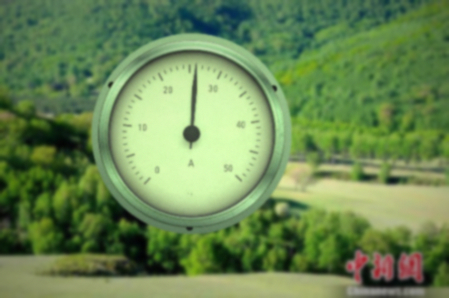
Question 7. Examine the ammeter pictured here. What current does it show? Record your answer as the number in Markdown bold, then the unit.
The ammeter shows **26** A
